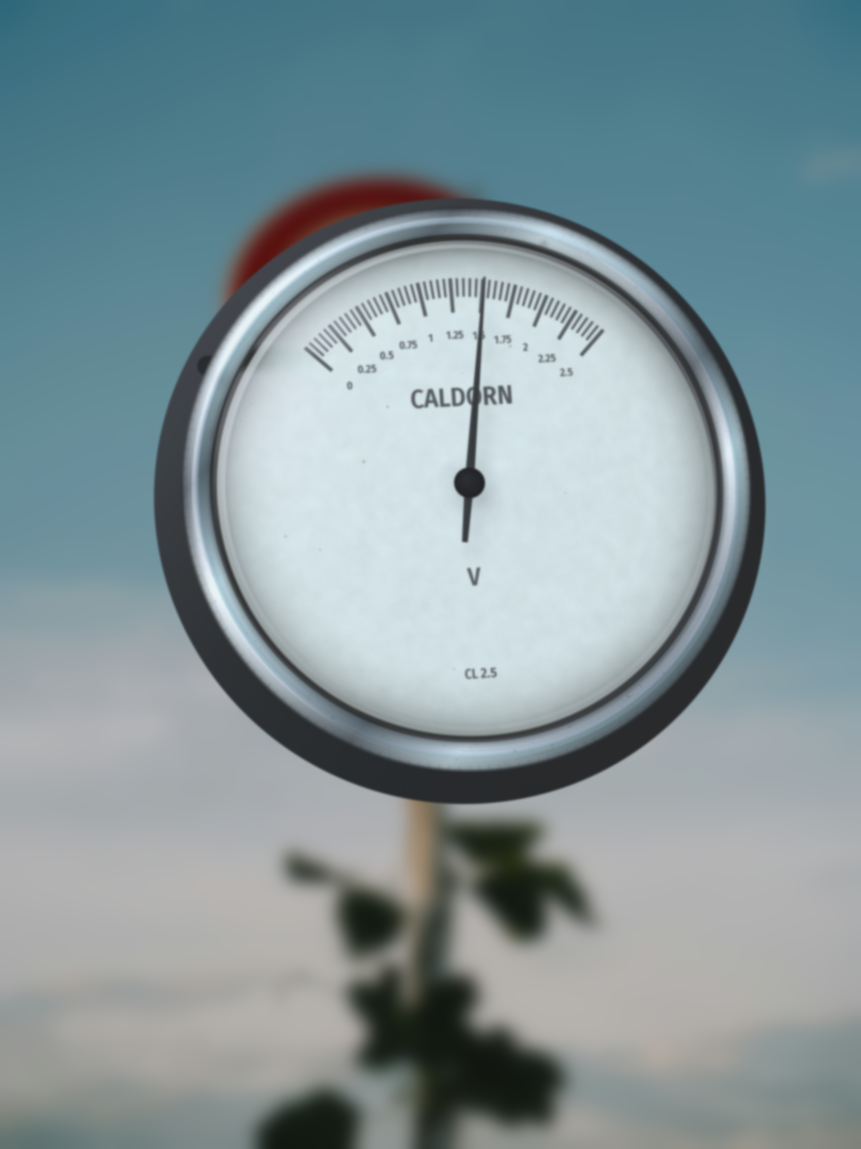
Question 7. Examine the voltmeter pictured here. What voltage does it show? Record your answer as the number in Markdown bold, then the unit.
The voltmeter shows **1.5** V
